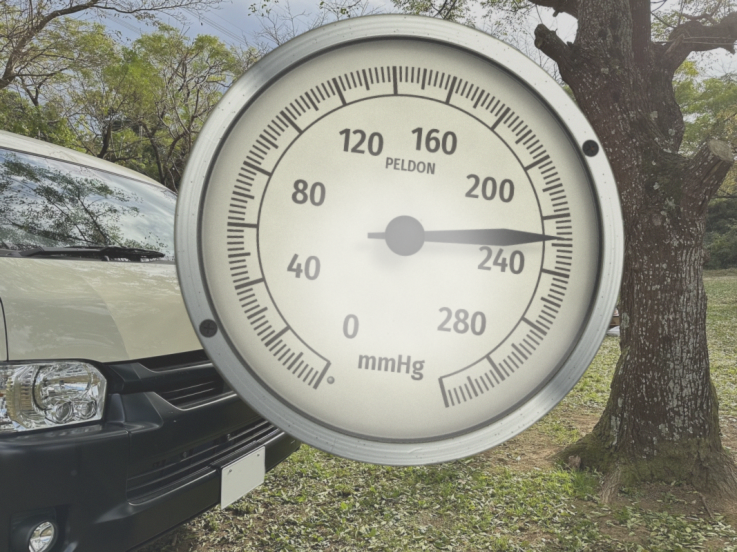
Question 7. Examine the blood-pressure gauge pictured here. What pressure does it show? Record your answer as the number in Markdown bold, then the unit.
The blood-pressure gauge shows **228** mmHg
